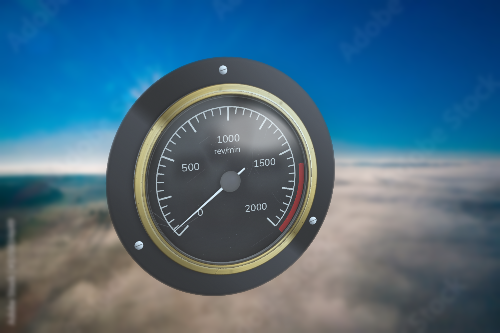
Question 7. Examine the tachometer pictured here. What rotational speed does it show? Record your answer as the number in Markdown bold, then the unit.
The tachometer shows **50** rpm
